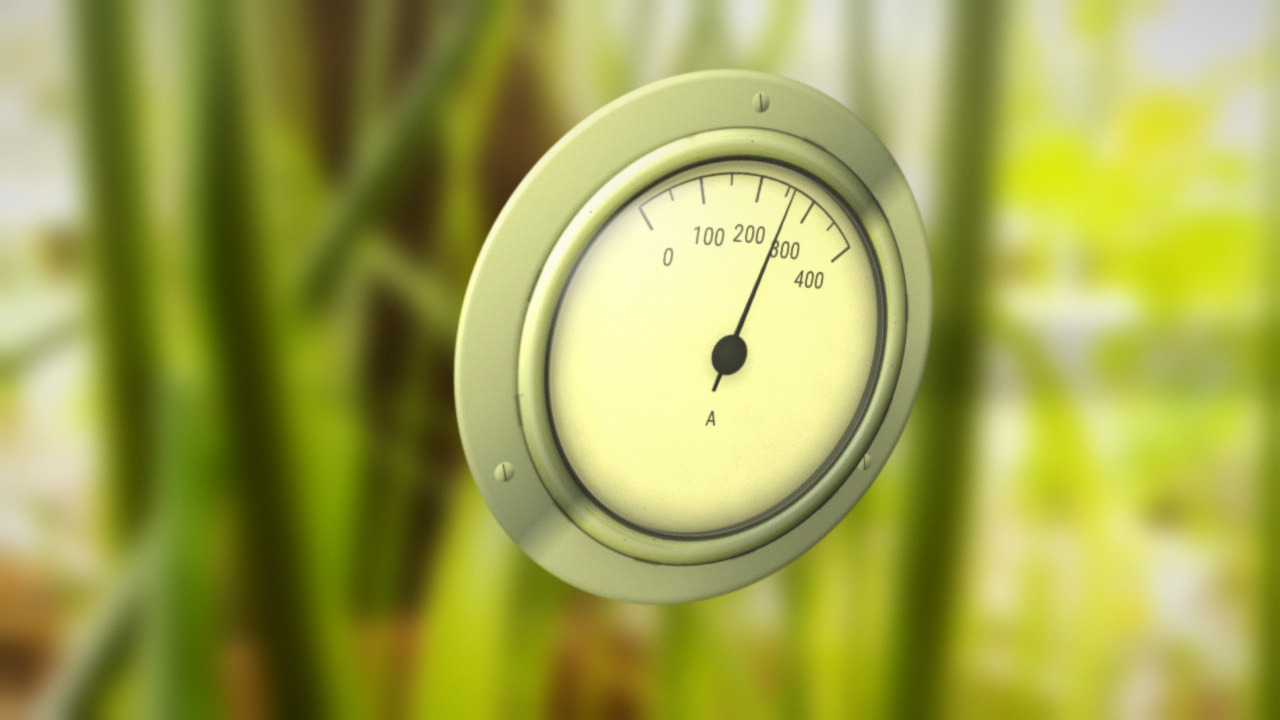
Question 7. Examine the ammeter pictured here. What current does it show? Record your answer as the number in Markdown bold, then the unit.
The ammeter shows **250** A
